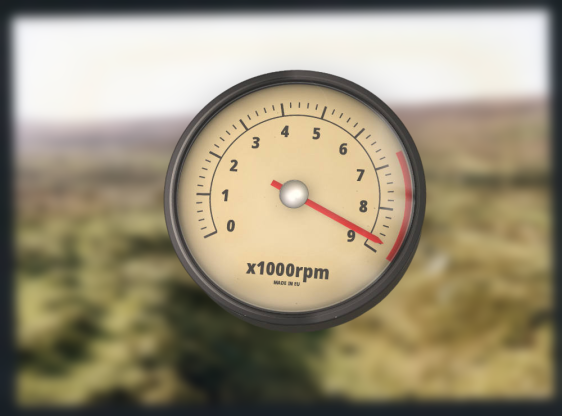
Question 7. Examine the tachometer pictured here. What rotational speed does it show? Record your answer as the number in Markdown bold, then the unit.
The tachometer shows **8800** rpm
